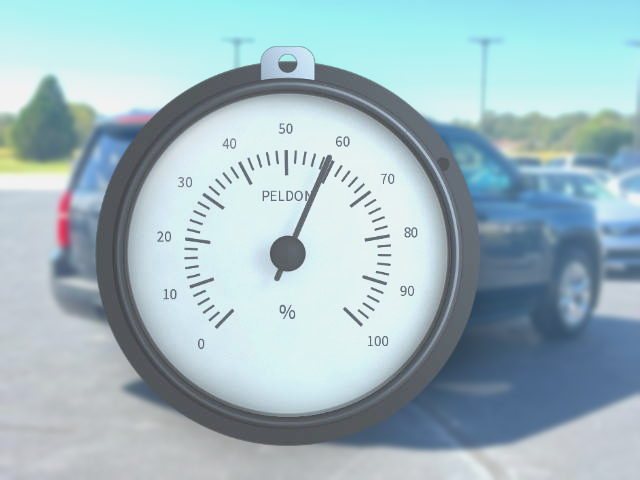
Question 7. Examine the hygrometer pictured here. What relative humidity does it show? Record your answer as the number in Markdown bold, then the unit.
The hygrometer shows **59** %
